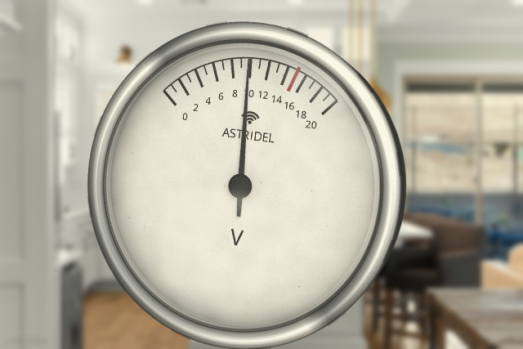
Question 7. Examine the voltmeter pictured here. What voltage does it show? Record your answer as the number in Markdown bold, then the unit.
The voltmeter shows **10** V
